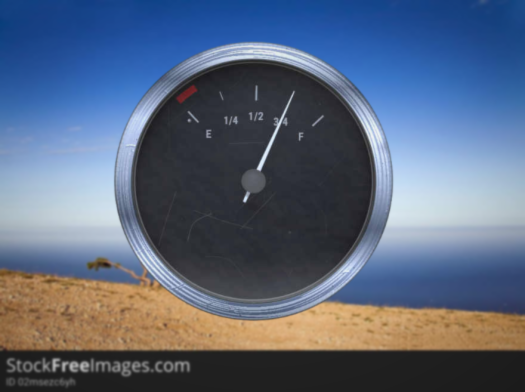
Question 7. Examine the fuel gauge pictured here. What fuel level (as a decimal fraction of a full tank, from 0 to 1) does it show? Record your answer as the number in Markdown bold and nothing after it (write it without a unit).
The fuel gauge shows **0.75**
